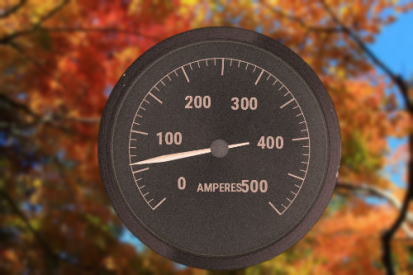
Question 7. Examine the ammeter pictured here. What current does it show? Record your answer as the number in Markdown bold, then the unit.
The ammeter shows **60** A
